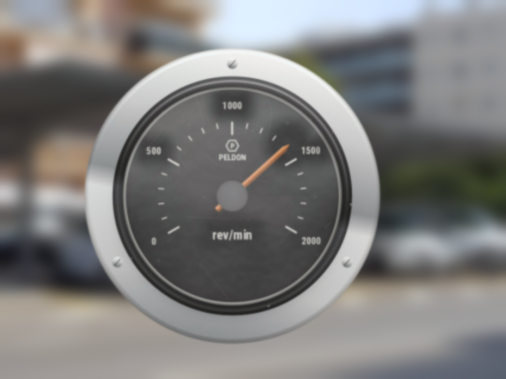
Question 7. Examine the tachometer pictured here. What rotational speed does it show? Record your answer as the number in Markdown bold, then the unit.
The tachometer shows **1400** rpm
